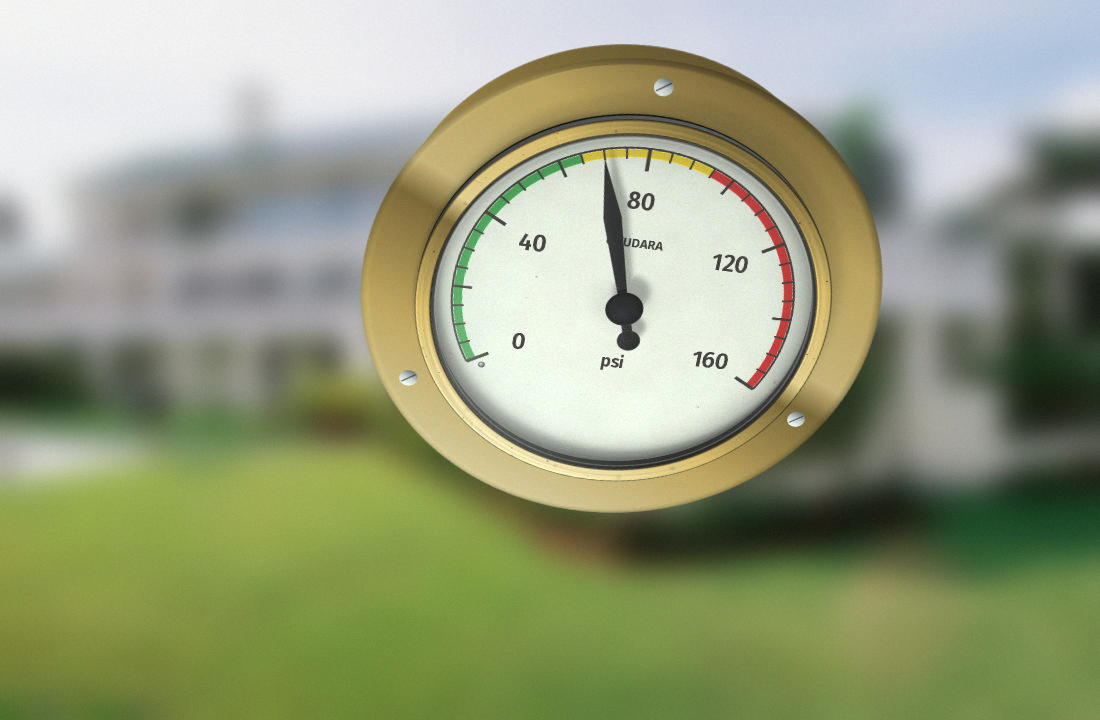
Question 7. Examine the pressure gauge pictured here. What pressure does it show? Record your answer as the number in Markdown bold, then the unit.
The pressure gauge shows **70** psi
